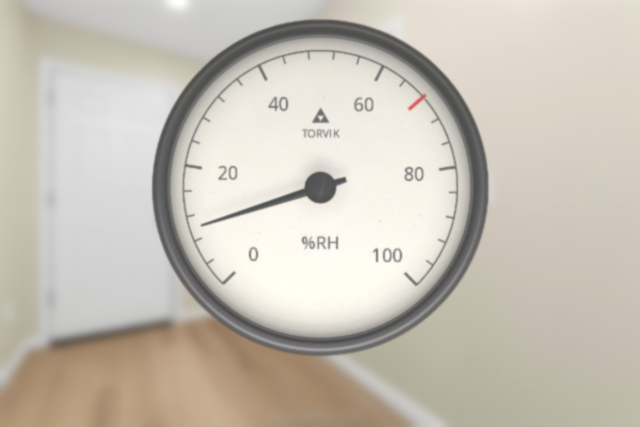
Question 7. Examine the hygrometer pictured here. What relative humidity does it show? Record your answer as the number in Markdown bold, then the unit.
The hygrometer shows **10** %
